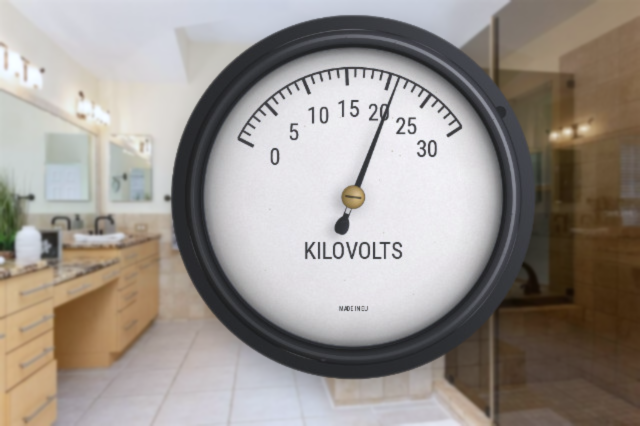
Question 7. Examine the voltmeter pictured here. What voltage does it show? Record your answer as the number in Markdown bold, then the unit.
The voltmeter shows **21** kV
